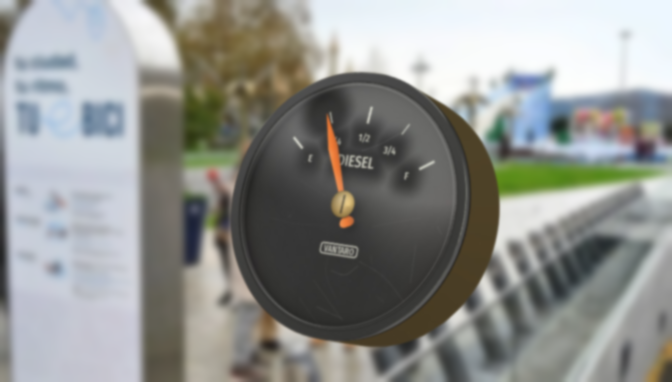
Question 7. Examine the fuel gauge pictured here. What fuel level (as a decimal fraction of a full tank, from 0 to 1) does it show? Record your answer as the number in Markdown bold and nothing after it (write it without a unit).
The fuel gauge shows **0.25**
